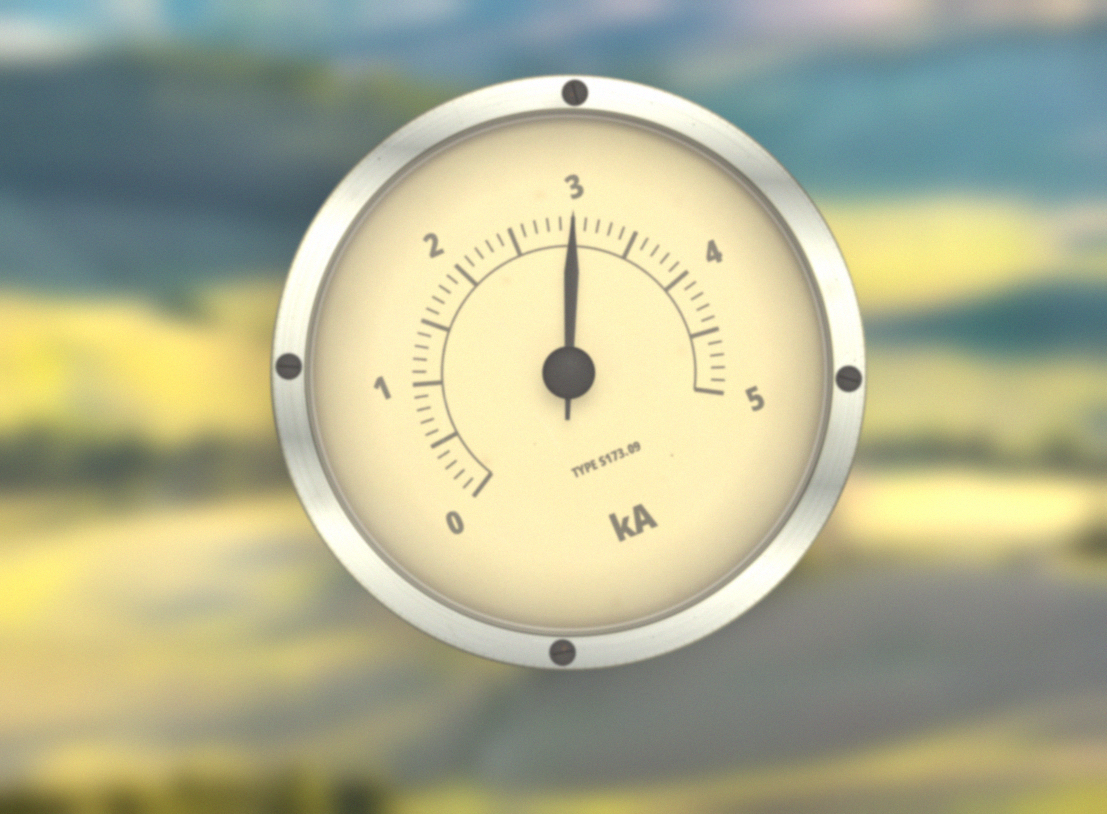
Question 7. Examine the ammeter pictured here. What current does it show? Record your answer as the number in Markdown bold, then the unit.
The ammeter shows **3** kA
